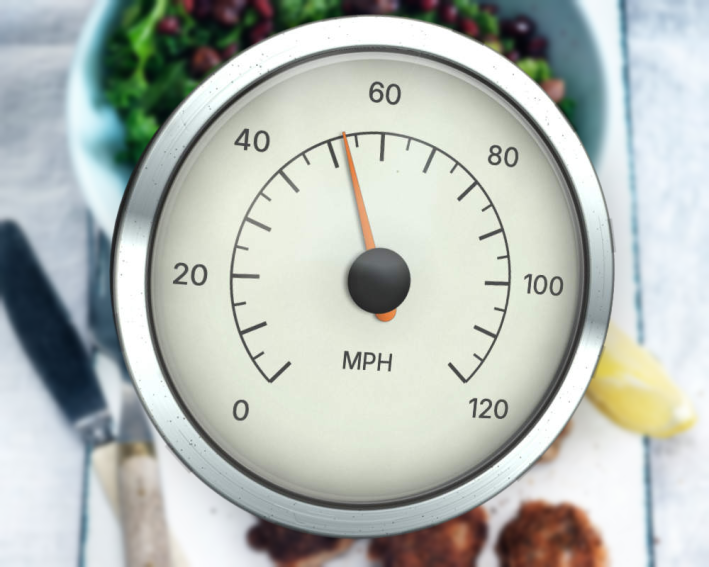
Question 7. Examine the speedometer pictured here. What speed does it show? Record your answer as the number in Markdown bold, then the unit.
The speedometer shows **52.5** mph
